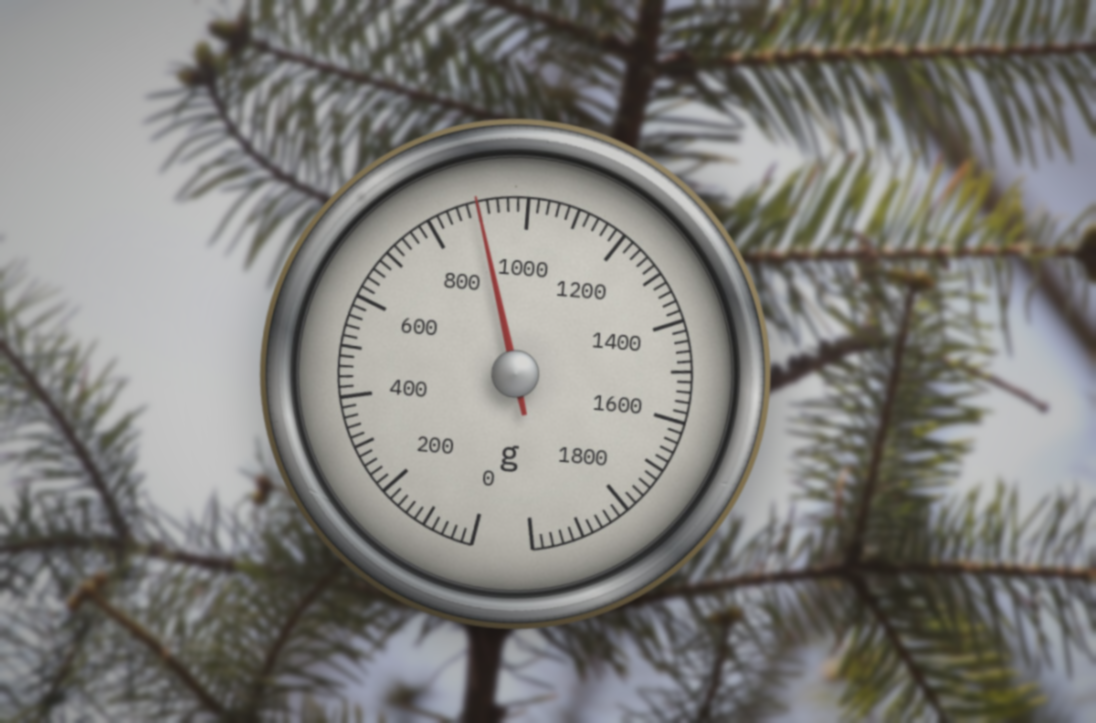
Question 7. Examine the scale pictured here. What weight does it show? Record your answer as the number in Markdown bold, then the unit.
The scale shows **900** g
